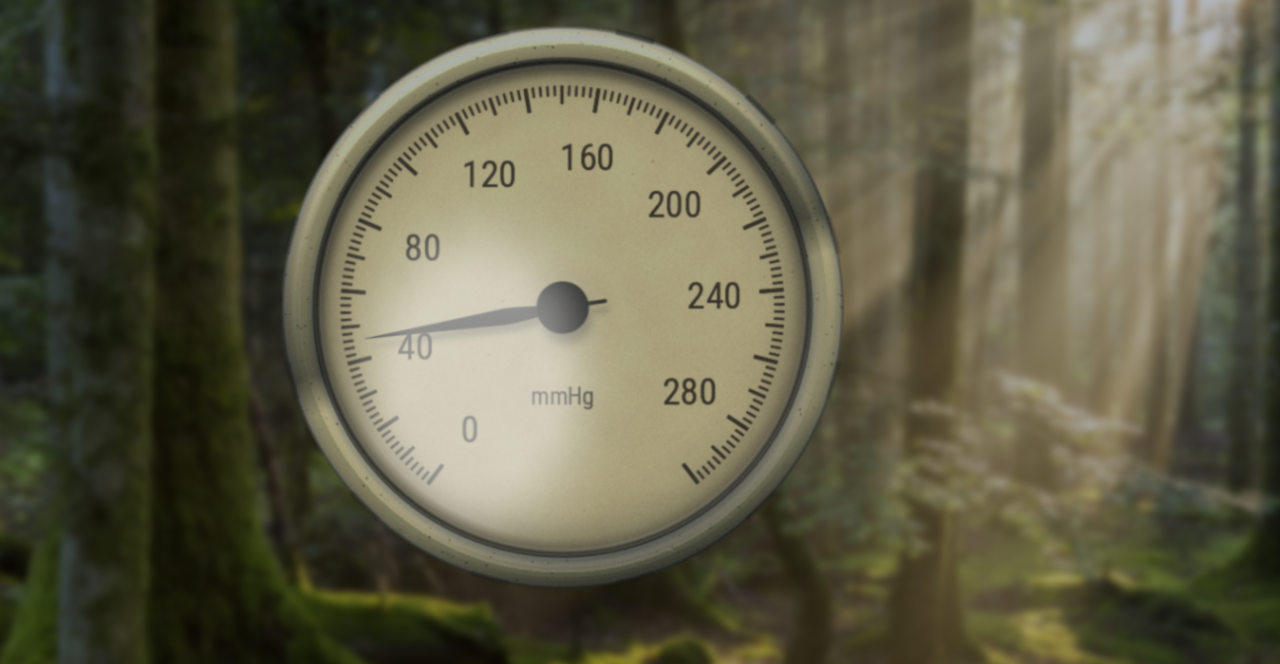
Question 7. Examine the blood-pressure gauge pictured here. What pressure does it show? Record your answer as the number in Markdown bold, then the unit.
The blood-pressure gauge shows **46** mmHg
